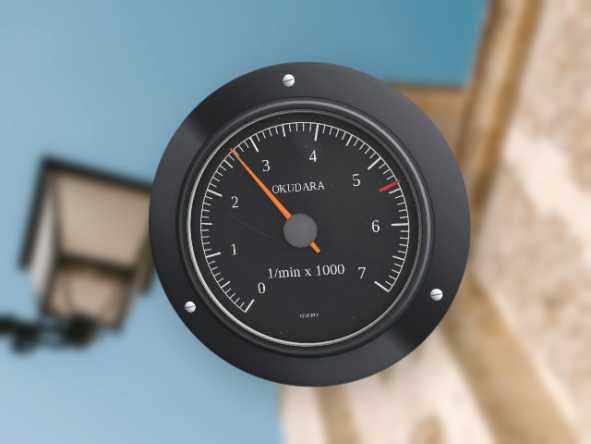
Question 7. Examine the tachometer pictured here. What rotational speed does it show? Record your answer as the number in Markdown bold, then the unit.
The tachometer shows **2700** rpm
